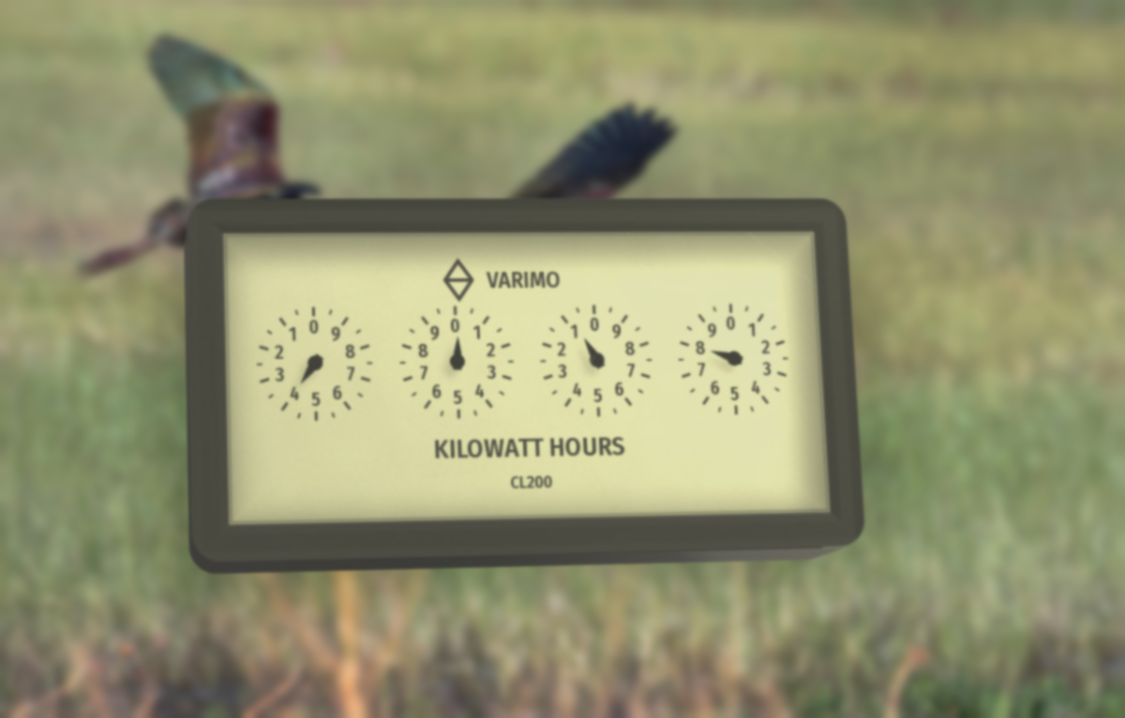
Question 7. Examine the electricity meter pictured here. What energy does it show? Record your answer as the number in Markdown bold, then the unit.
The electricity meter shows **4008** kWh
